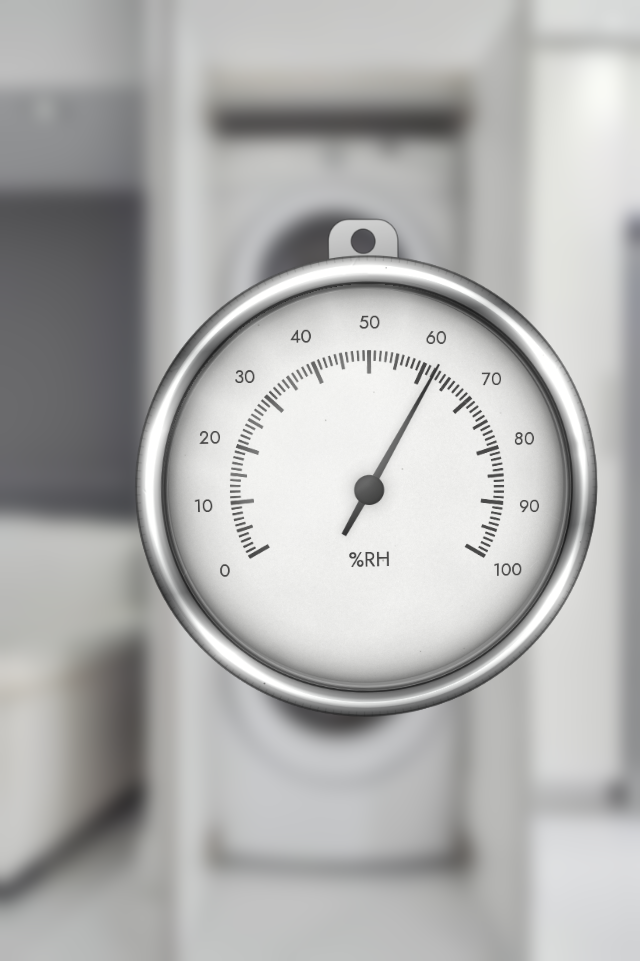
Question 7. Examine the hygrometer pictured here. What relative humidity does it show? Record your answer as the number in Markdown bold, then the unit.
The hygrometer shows **62** %
